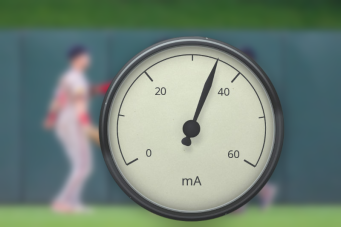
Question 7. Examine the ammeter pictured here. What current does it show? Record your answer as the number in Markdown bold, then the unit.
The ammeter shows **35** mA
